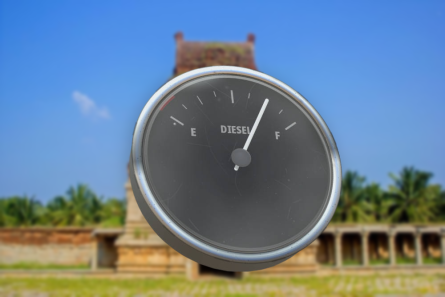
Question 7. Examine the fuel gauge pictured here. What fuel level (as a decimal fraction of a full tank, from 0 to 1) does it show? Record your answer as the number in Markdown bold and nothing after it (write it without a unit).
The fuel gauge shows **0.75**
